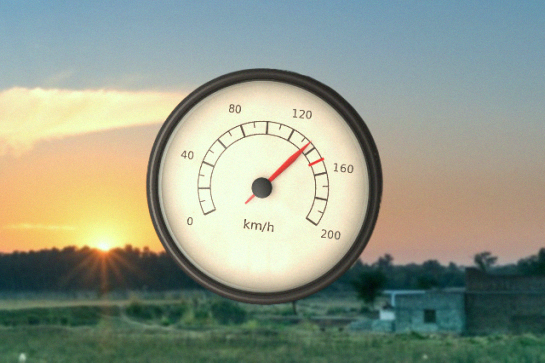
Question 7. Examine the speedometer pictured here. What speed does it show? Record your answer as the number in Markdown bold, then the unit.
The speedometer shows **135** km/h
